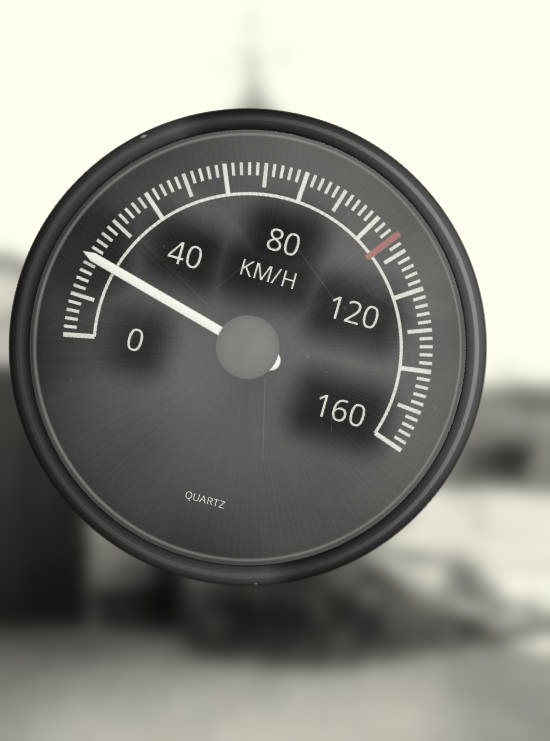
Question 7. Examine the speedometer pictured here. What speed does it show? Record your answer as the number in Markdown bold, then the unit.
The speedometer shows **20** km/h
